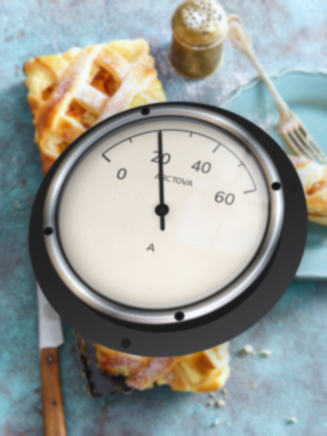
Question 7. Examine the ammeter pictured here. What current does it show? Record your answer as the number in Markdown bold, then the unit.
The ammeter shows **20** A
